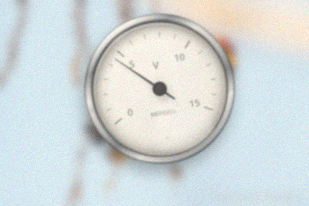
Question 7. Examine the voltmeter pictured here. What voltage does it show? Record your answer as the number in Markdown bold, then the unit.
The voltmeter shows **4.5** V
